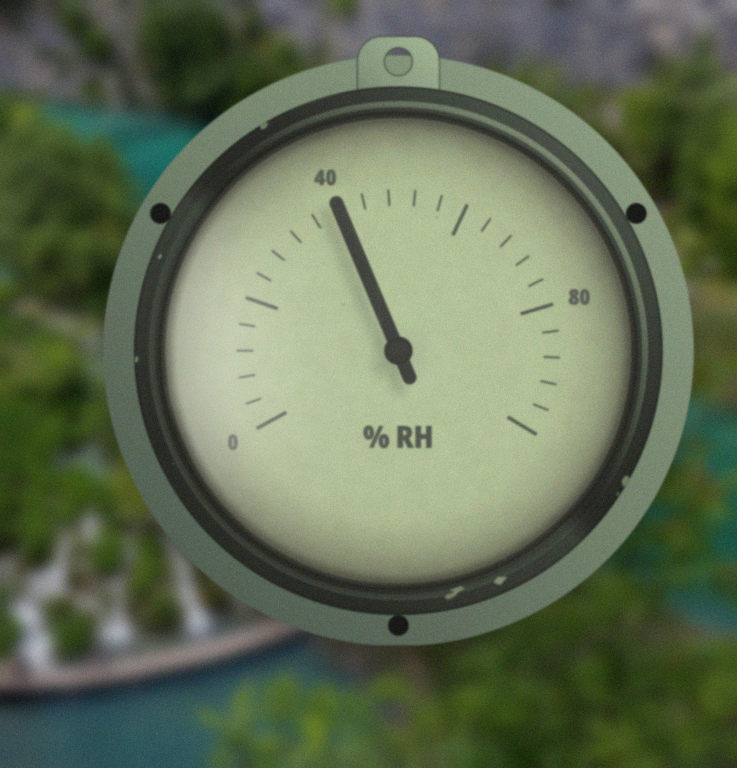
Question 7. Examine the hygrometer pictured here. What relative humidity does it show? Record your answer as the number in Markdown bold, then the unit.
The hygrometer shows **40** %
